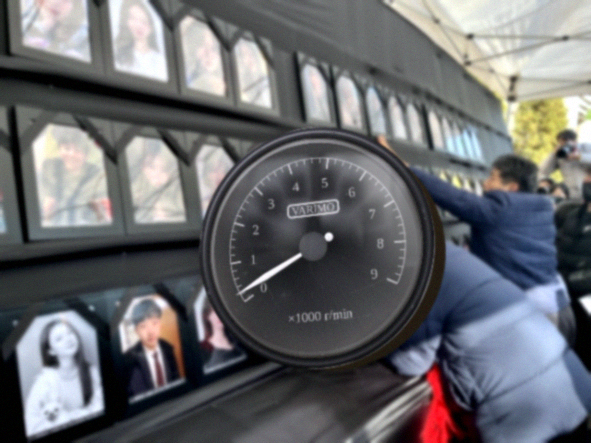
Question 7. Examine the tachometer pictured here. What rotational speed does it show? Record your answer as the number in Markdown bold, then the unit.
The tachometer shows **200** rpm
